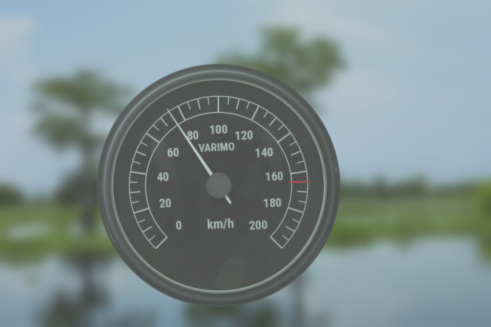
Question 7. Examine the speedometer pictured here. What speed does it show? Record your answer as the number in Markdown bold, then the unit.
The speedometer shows **75** km/h
